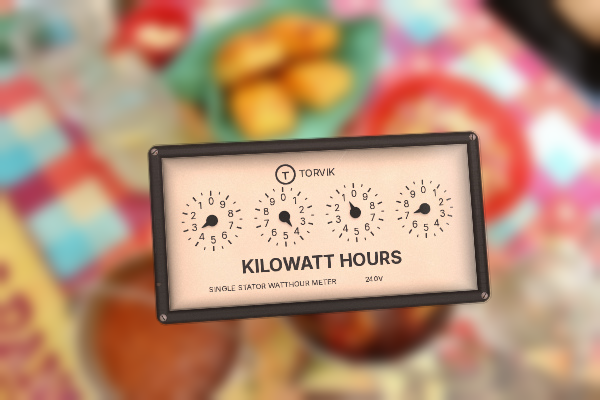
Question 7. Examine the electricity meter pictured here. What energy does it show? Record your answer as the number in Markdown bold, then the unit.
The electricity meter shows **3407** kWh
